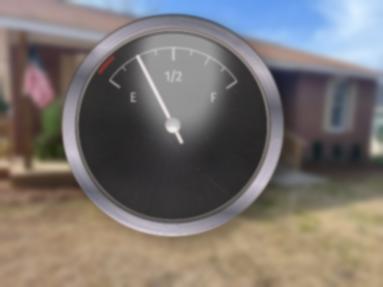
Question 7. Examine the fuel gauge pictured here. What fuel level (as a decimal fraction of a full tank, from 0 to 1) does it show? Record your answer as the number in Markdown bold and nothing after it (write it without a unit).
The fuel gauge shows **0.25**
